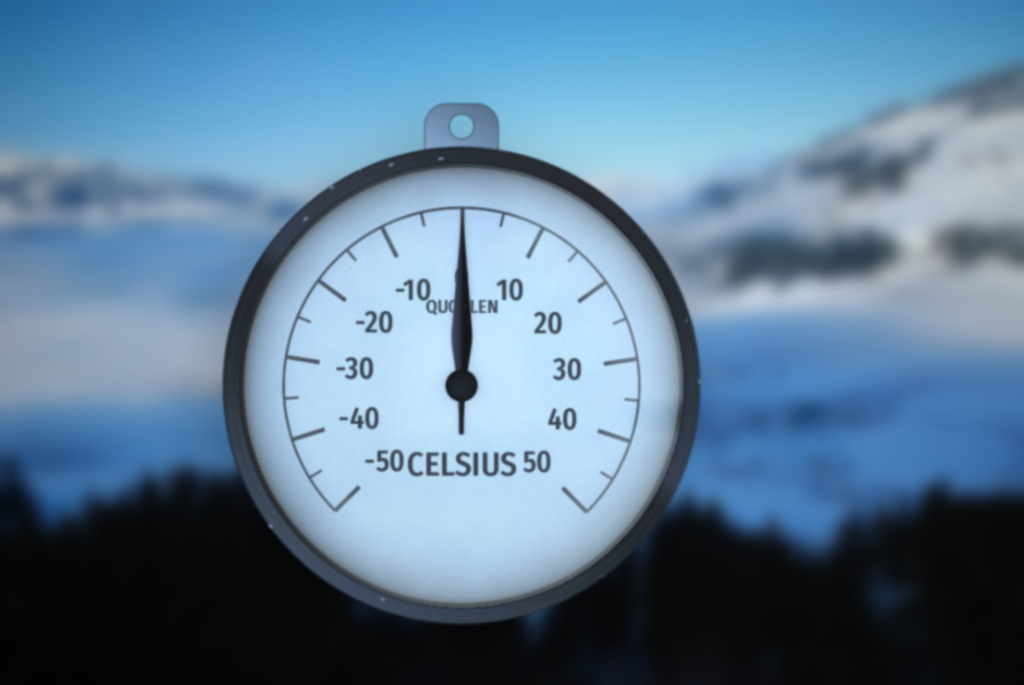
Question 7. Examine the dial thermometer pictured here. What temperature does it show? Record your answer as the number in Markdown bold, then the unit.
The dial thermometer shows **0** °C
